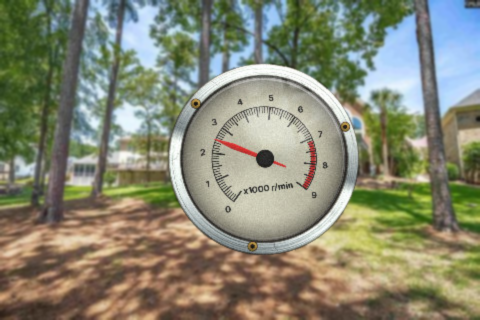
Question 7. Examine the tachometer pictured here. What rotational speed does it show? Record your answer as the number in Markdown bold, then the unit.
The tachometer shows **2500** rpm
